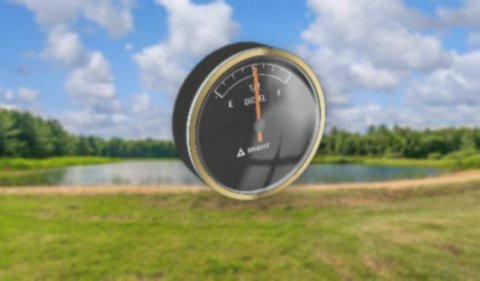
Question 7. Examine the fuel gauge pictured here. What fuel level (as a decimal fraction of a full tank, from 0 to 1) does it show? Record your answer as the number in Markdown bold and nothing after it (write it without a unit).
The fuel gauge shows **0.5**
